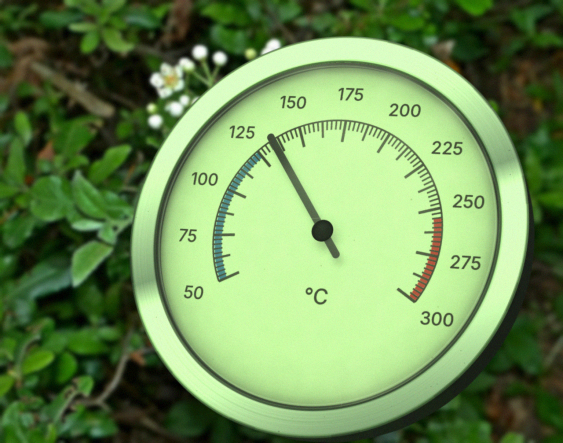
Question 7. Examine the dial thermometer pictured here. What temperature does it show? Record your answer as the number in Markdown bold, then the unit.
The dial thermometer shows **135** °C
